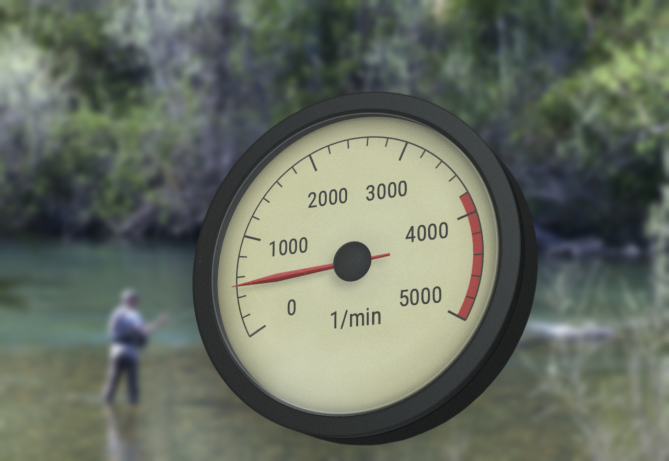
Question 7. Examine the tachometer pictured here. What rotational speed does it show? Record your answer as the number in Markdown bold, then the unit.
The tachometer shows **500** rpm
